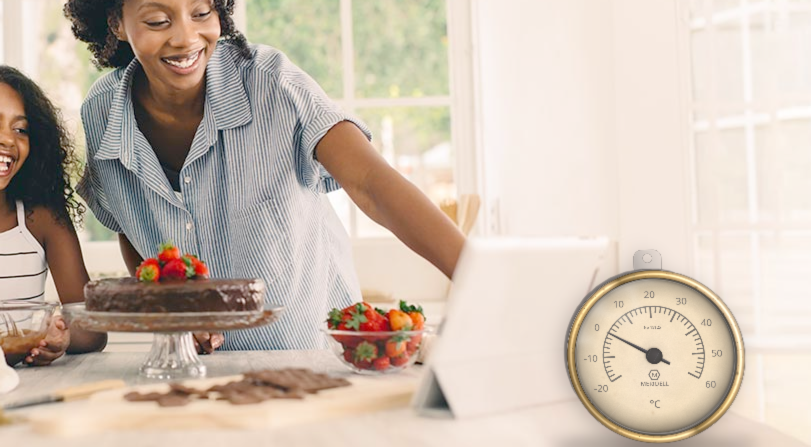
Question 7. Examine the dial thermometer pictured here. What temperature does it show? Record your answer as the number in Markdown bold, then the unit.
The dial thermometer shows **0** °C
